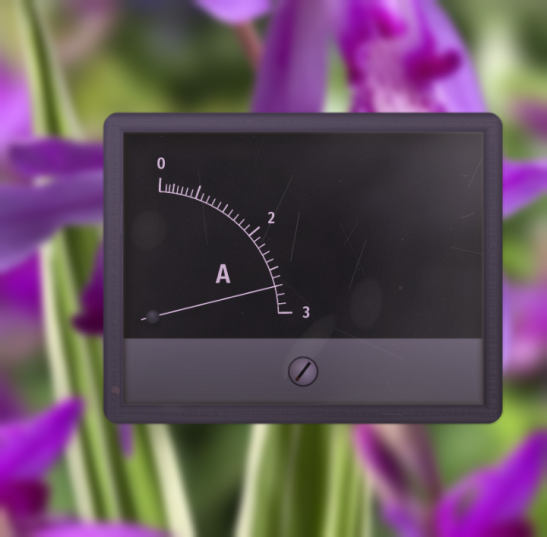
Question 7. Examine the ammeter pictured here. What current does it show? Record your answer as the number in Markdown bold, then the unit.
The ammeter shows **2.7** A
